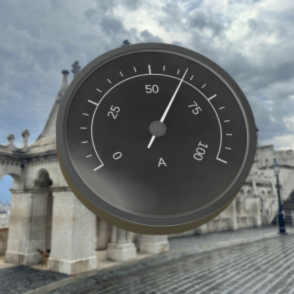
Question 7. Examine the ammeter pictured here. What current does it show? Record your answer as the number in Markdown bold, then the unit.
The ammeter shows **62.5** A
